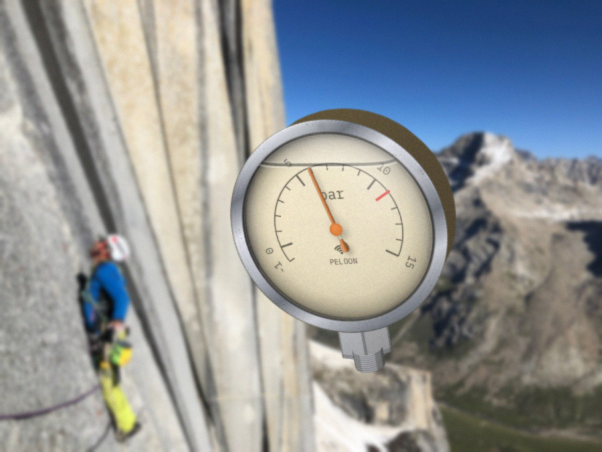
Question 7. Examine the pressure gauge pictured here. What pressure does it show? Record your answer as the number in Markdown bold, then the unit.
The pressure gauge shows **6** bar
